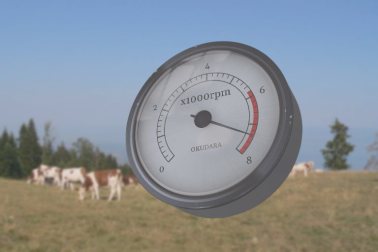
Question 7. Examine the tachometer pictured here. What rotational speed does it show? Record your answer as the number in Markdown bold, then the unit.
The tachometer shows **7400** rpm
